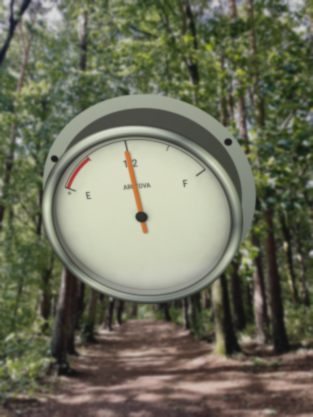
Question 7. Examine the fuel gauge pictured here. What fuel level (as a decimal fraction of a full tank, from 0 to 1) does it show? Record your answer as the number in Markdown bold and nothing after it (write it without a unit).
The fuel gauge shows **0.5**
